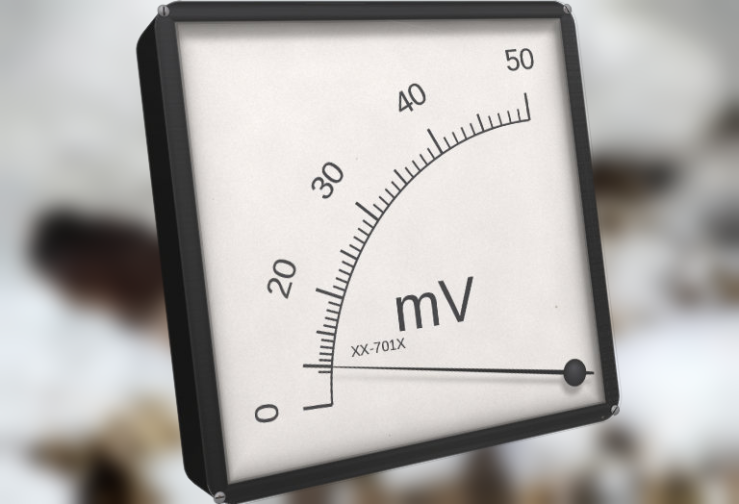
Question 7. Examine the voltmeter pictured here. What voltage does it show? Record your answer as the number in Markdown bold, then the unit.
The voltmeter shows **10** mV
